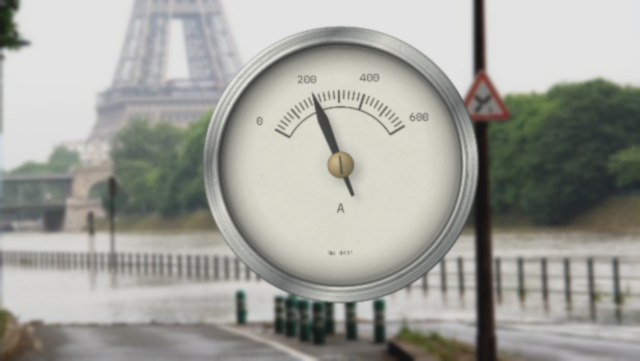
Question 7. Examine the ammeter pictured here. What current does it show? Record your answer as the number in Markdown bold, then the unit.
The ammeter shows **200** A
